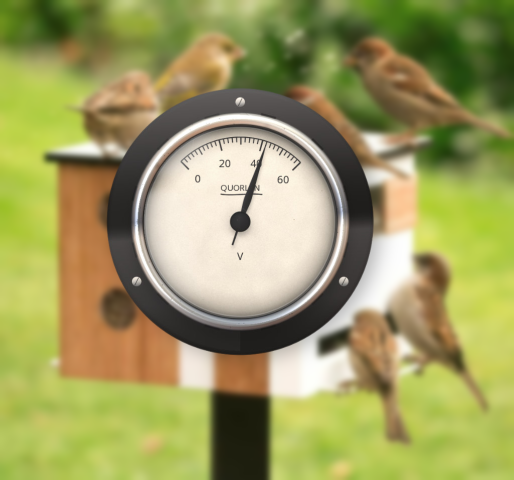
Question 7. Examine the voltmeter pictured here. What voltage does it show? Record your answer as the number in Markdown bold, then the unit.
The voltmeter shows **42** V
